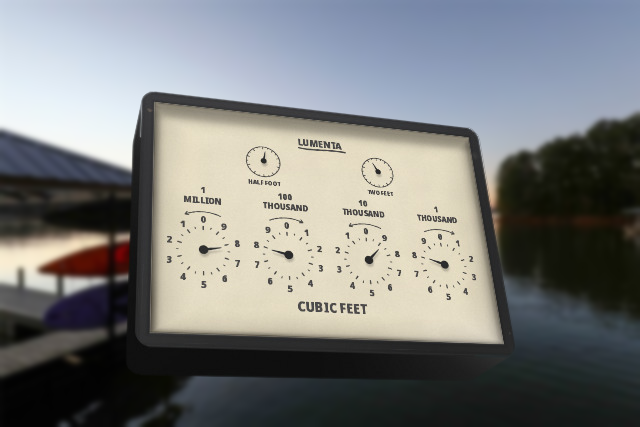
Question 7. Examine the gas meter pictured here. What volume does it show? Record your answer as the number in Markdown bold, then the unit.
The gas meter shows **778800** ft³
